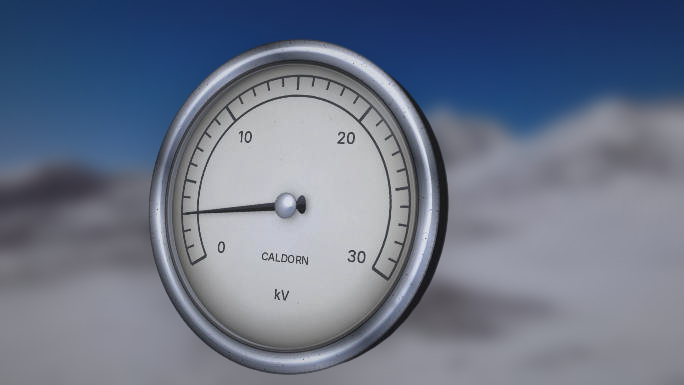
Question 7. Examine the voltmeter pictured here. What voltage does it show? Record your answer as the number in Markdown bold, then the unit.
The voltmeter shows **3** kV
